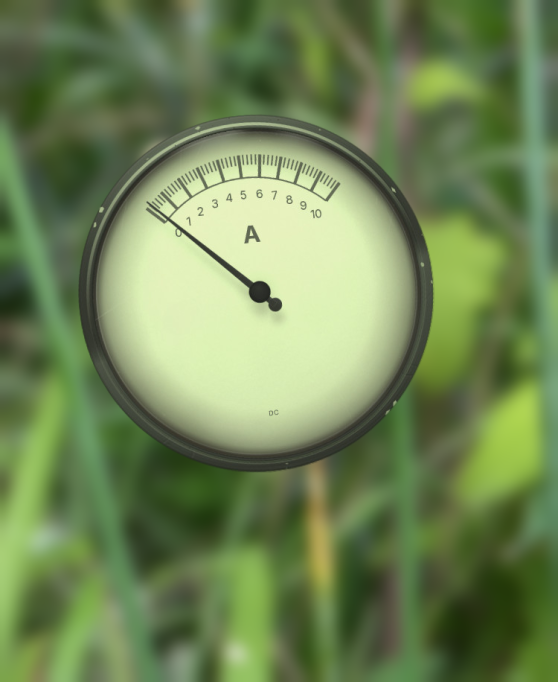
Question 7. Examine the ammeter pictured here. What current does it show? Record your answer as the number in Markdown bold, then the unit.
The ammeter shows **0.2** A
